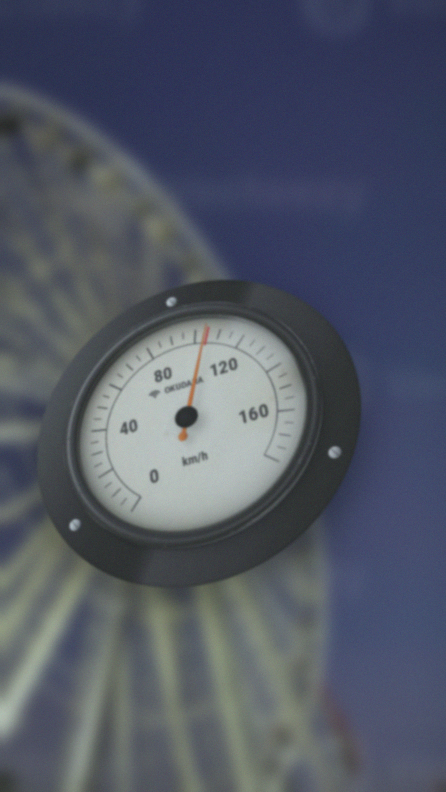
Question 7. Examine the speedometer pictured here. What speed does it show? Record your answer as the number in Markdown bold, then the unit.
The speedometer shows **105** km/h
